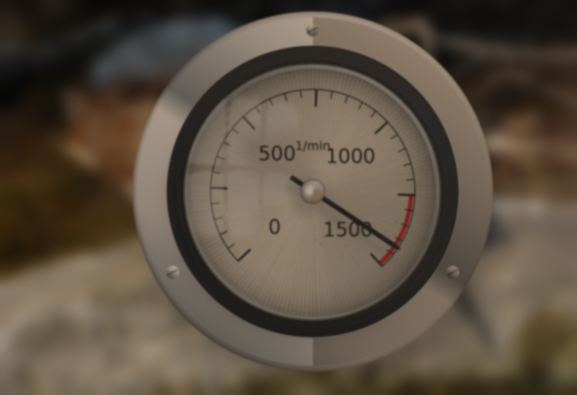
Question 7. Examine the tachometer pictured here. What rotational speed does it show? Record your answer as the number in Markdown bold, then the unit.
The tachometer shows **1425** rpm
